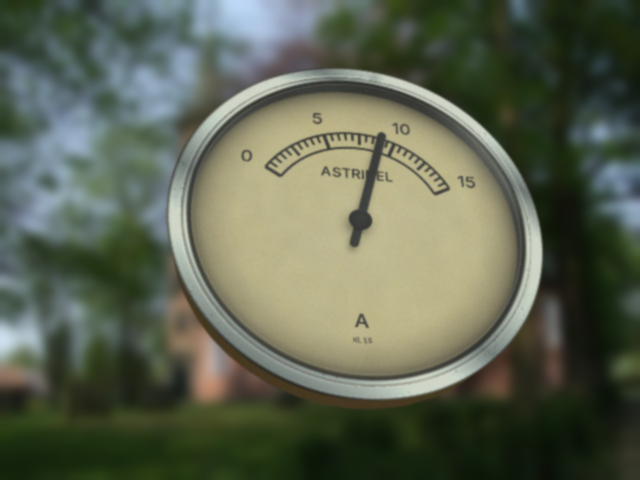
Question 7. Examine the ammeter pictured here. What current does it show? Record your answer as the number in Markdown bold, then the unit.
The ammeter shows **9** A
